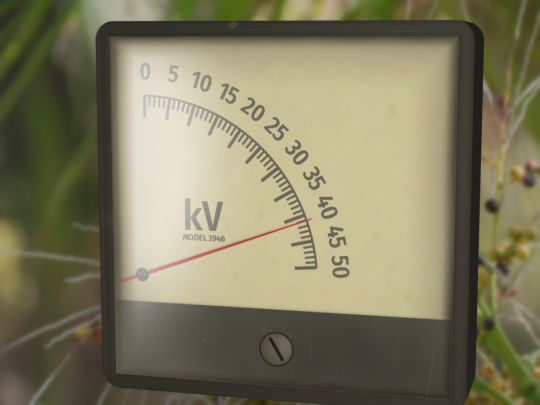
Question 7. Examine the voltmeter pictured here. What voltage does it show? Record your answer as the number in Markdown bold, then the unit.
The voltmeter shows **41** kV
